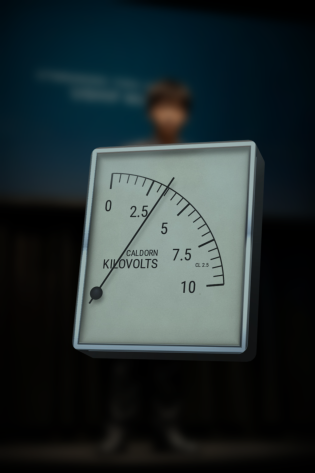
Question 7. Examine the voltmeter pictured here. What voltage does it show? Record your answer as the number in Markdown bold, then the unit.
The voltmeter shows **3.5** kV
